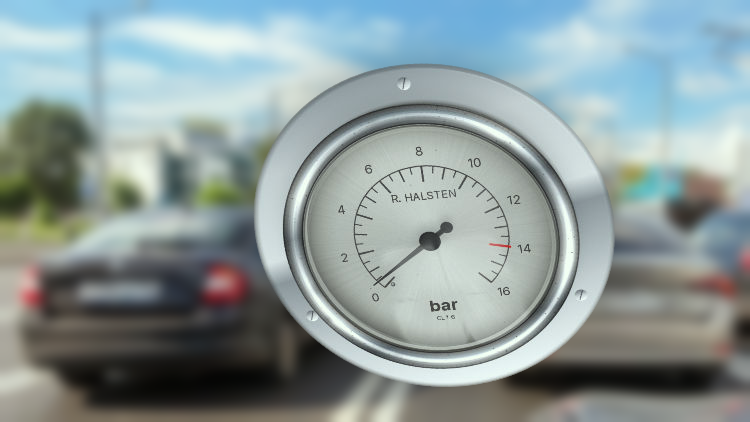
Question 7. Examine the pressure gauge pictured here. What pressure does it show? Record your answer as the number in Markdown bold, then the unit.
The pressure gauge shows **0.5** bar
